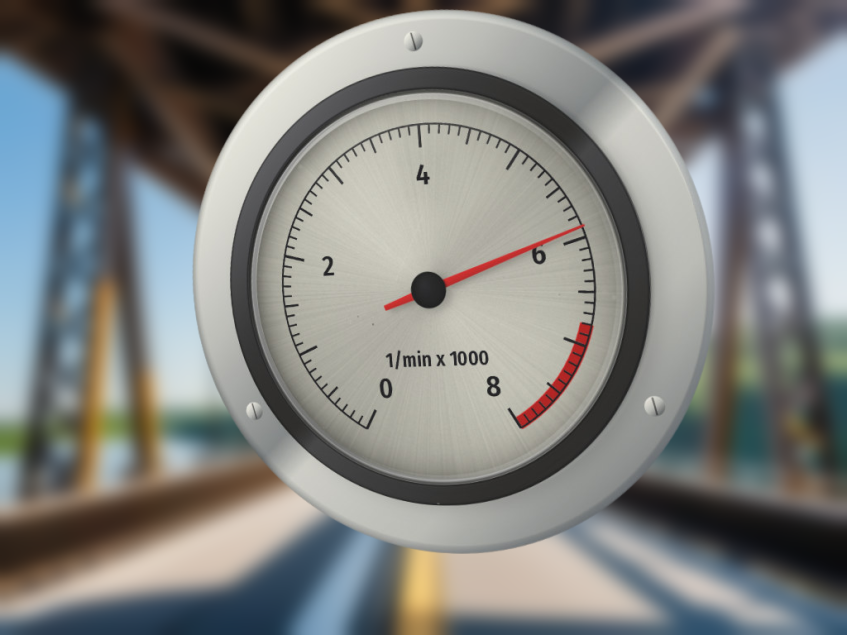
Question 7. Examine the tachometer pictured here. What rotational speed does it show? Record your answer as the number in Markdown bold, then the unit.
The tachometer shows **5900** rpm
